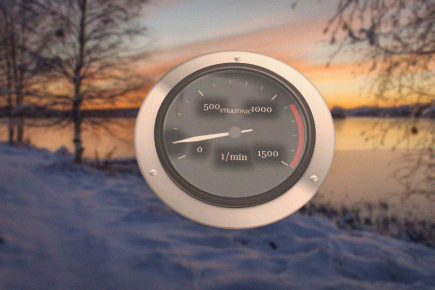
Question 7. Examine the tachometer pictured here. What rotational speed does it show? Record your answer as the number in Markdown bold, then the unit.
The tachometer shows **100** rpm
